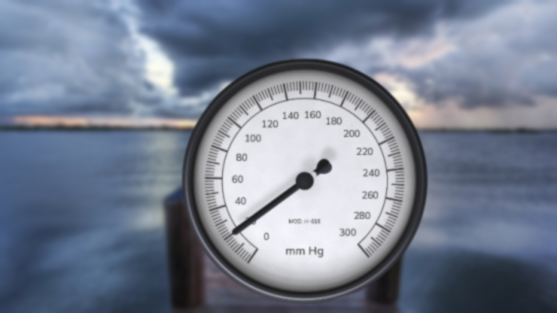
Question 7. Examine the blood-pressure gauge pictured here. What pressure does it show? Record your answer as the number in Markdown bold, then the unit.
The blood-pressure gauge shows **20** mmHg
